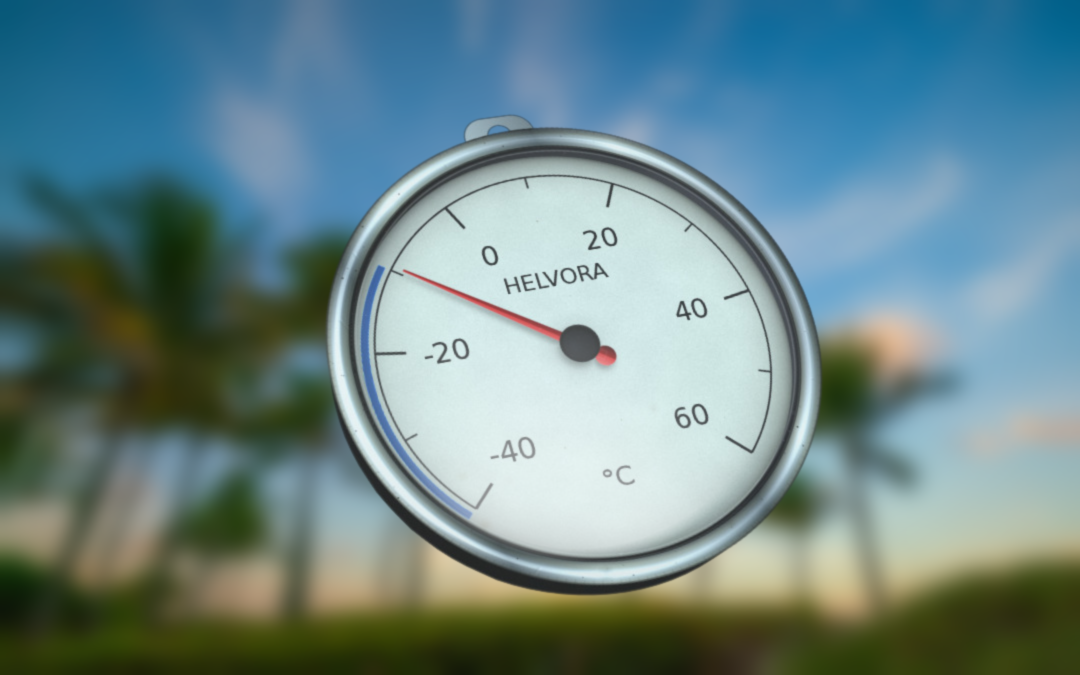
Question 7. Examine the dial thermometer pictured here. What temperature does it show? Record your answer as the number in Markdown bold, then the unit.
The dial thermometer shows **-10** °C
